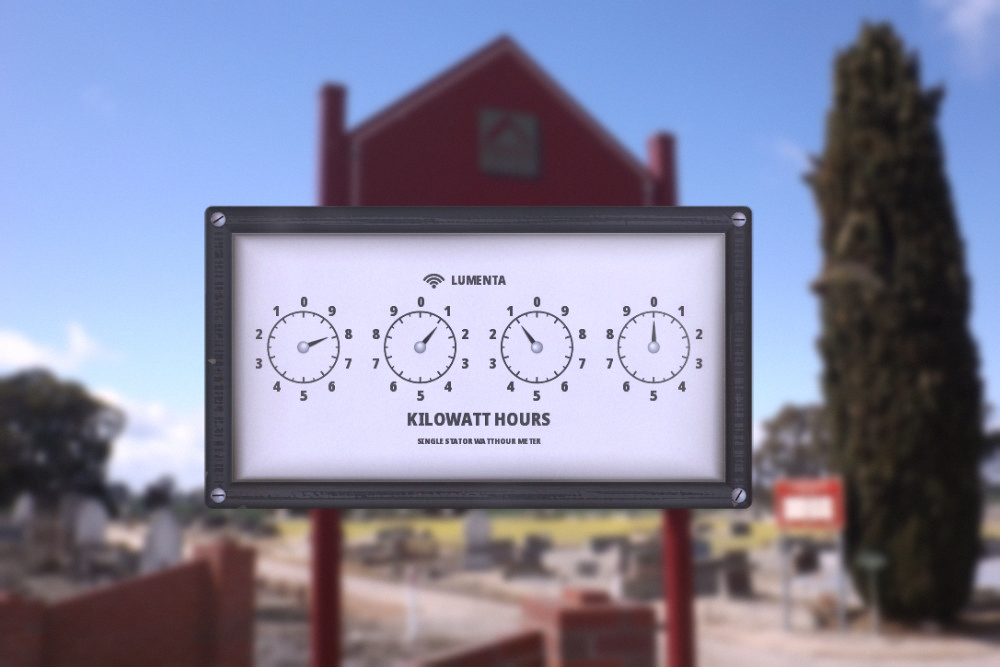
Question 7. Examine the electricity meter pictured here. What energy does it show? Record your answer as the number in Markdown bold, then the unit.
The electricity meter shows **8110** kWh
